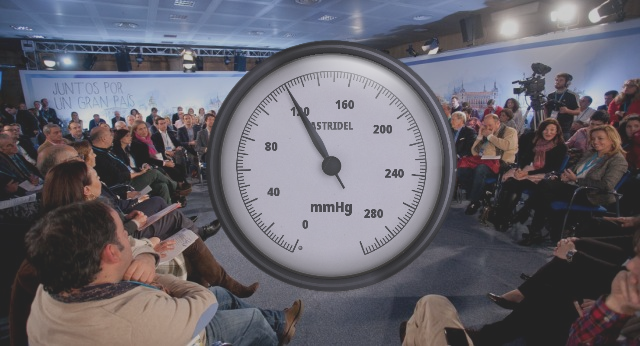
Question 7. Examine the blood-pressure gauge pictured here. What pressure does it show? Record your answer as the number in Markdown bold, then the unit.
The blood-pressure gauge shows **120** mmHg
